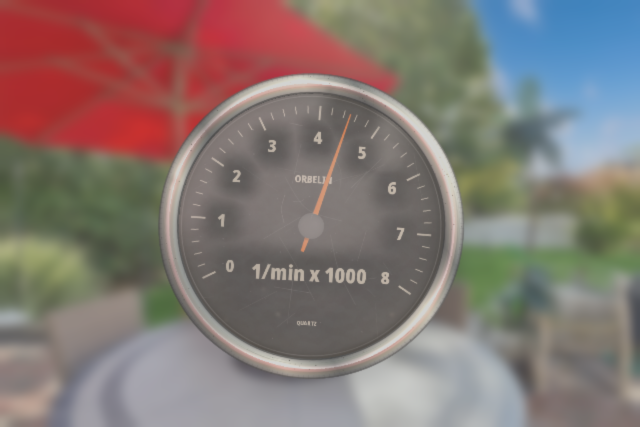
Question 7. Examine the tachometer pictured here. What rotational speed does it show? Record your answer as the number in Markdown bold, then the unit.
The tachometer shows **4500** rpm
